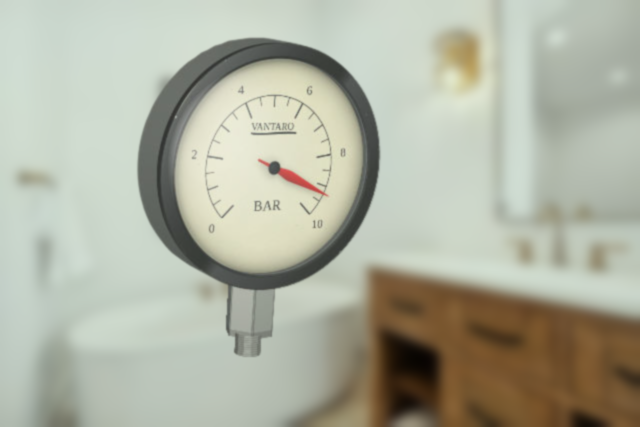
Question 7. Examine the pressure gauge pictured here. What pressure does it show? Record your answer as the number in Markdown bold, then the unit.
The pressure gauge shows **9.25** bar
